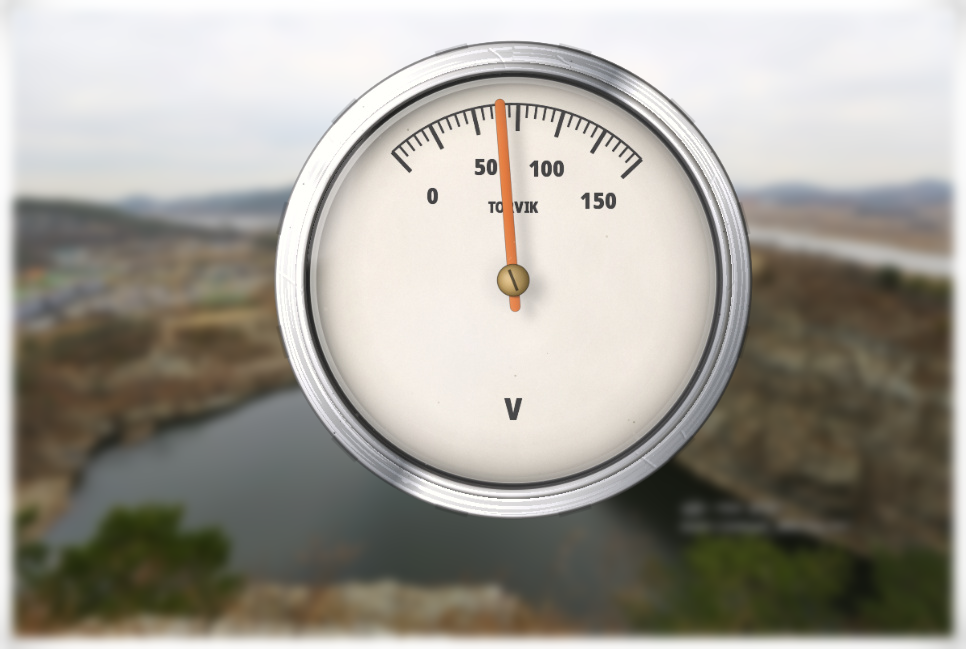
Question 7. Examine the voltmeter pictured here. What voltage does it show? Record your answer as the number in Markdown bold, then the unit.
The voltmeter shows **65** V
